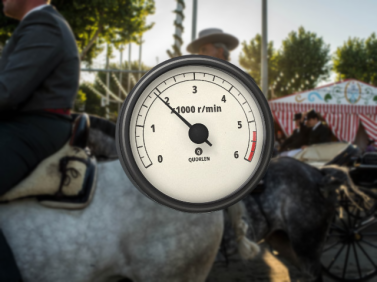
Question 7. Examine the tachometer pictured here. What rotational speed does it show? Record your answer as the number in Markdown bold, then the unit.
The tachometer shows **1875** rpm
